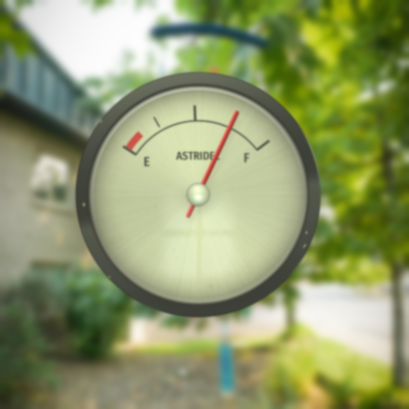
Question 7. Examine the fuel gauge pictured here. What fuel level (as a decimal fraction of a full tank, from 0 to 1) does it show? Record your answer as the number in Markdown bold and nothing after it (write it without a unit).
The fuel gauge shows **0.75**
